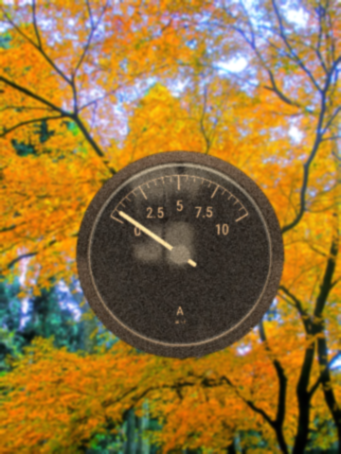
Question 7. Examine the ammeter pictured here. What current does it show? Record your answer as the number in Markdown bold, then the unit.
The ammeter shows **0.5** A
